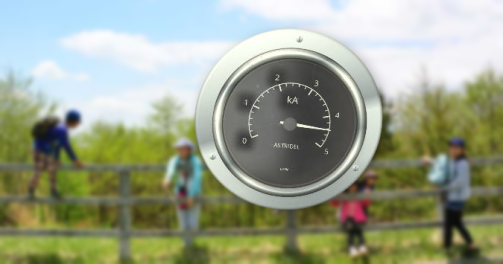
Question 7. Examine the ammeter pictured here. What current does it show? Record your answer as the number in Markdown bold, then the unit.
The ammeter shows **4.4** kA
